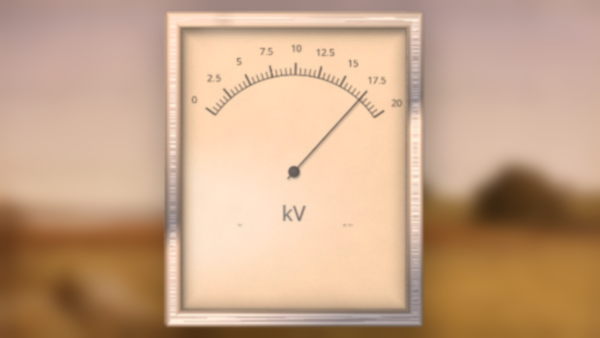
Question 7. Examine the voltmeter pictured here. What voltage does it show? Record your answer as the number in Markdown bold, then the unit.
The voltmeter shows **17.5** kV
